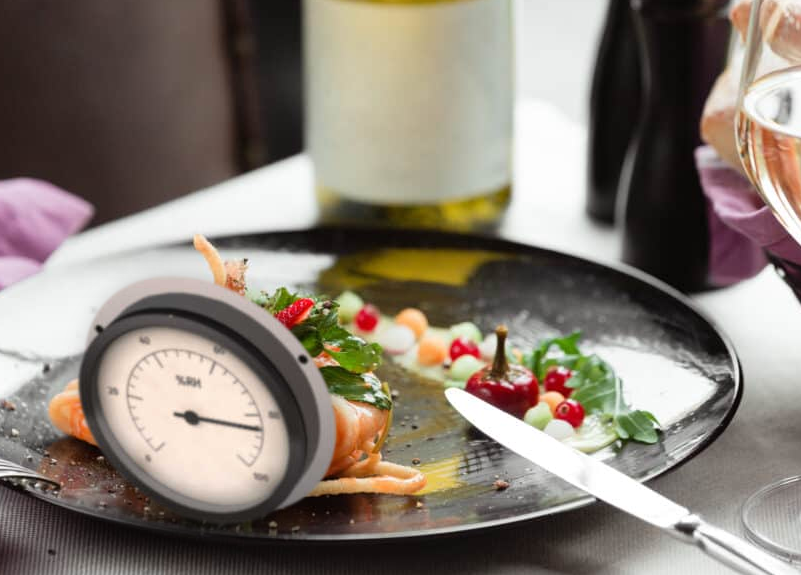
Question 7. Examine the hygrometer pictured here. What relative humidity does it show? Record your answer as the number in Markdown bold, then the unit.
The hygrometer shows **84** %
